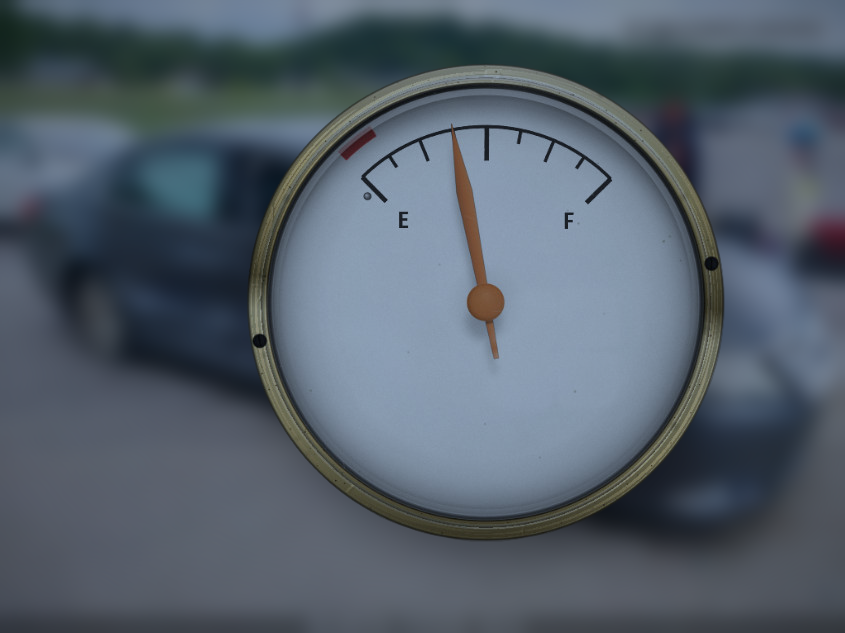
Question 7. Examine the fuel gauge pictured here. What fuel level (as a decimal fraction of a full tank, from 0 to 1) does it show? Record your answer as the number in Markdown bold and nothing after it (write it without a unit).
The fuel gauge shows **0.375**
